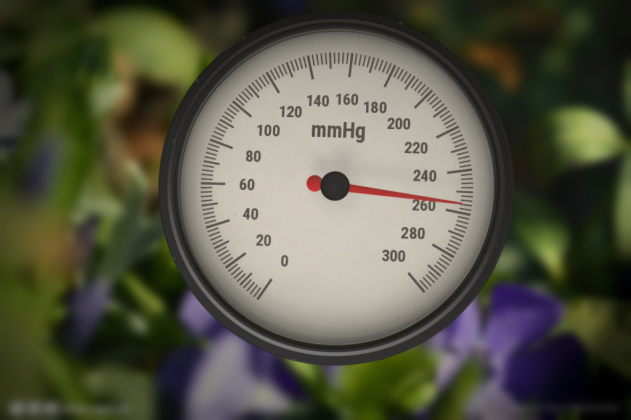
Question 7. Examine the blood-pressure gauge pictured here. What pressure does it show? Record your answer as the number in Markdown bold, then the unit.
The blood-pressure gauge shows **256** mmHg
